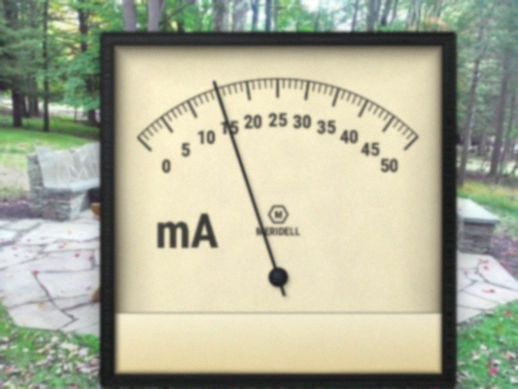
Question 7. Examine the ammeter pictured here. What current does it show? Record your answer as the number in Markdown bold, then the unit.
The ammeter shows **15** mA
